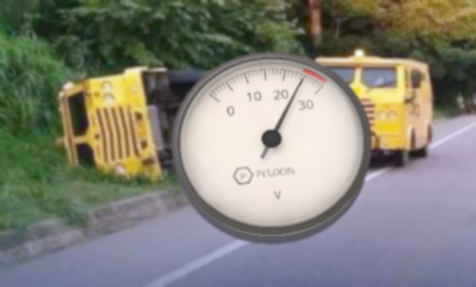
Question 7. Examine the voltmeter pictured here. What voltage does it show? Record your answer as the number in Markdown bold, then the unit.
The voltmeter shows **25** V
